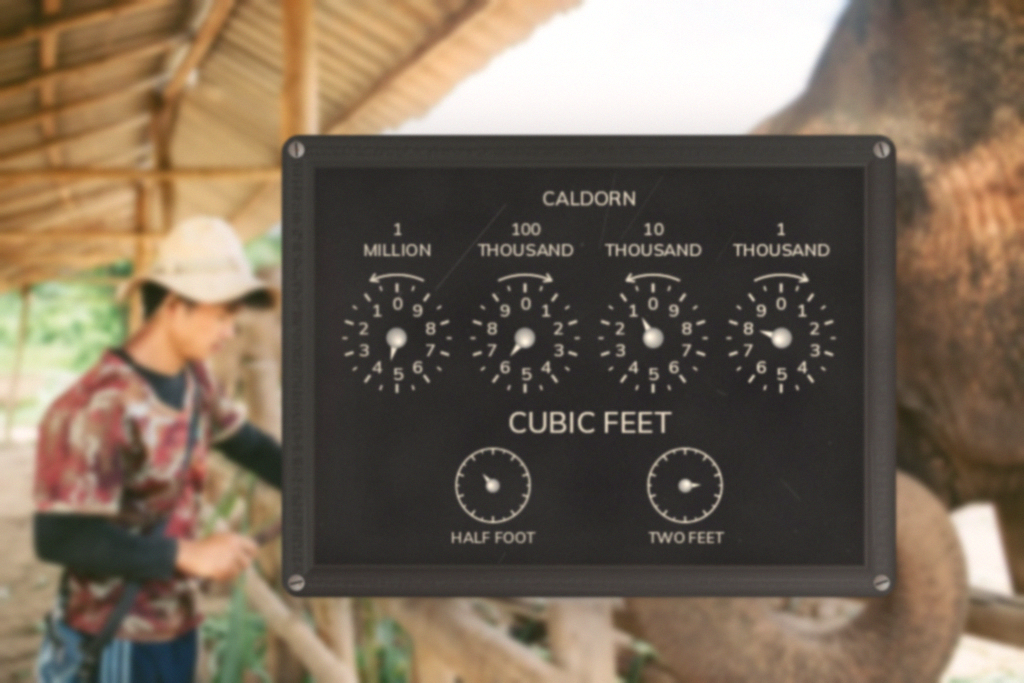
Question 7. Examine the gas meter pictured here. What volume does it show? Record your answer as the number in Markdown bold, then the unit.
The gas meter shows **460800** ft³
